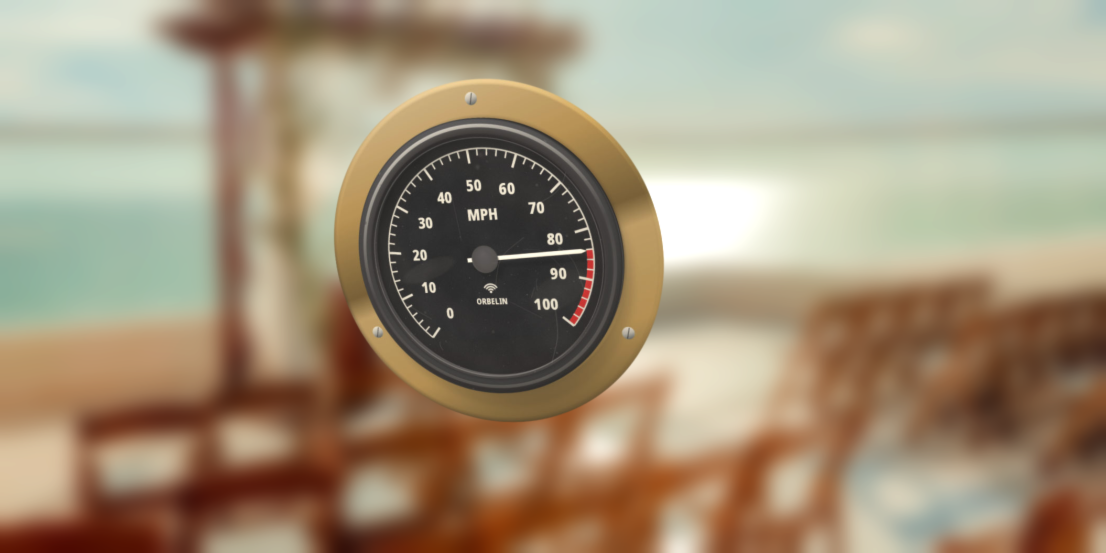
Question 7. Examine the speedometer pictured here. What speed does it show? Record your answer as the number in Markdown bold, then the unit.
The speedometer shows **84** mph
